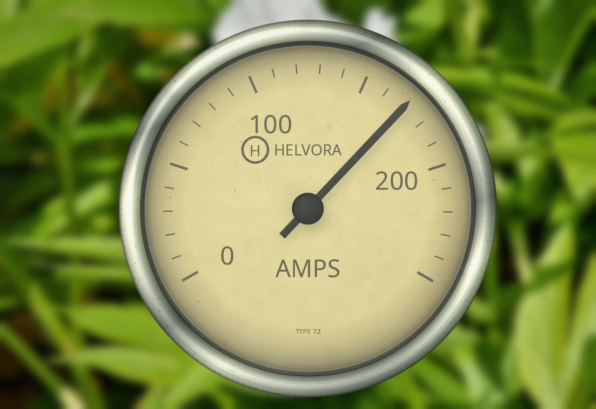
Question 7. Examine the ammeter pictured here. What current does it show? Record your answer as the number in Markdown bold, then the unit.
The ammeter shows **170** A
